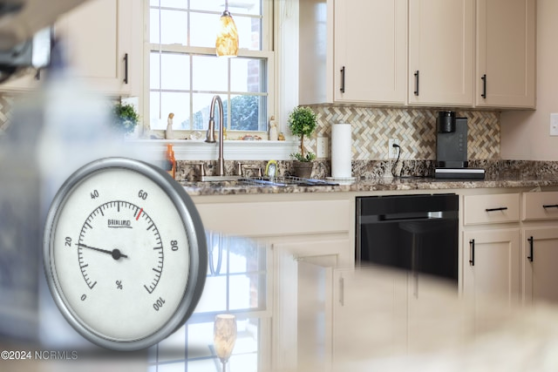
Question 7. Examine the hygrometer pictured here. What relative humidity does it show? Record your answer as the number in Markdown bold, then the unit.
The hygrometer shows **20** %
